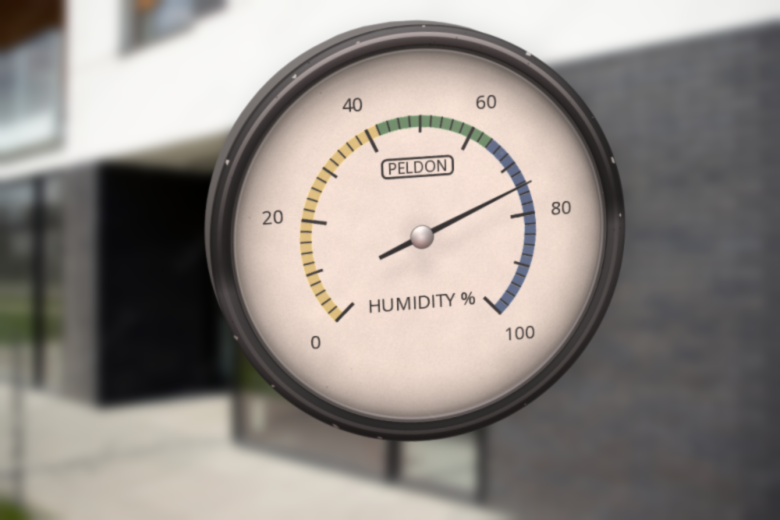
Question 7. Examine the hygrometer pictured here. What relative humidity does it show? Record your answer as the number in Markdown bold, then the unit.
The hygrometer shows **74** %
